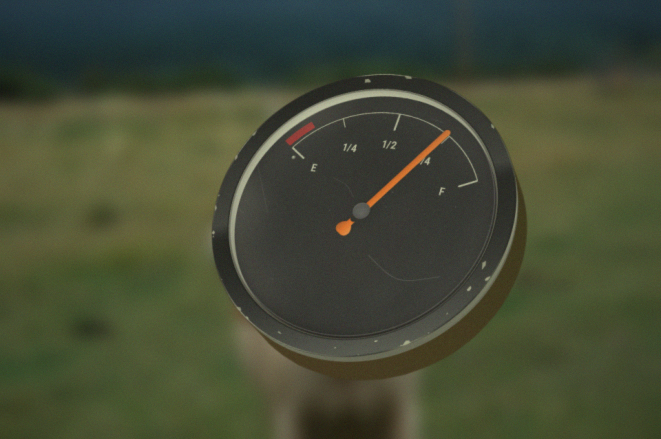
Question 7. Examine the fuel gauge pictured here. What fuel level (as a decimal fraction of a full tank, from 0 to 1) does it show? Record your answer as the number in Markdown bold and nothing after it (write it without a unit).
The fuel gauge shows **0.75**
